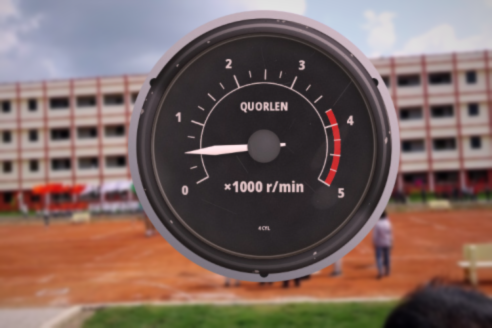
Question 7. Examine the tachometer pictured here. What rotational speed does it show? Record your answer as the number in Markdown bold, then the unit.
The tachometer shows **500** rpm
